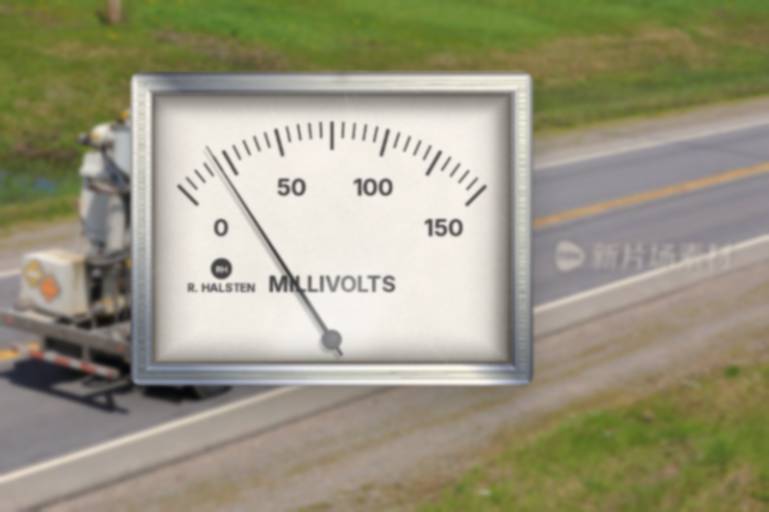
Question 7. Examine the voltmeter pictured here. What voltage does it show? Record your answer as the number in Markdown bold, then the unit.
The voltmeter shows **20** mV
